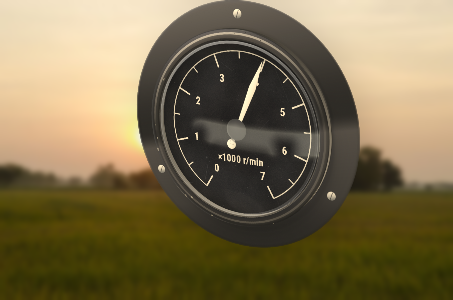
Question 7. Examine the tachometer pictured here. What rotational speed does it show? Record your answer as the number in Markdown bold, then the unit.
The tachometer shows **4000** rpm
